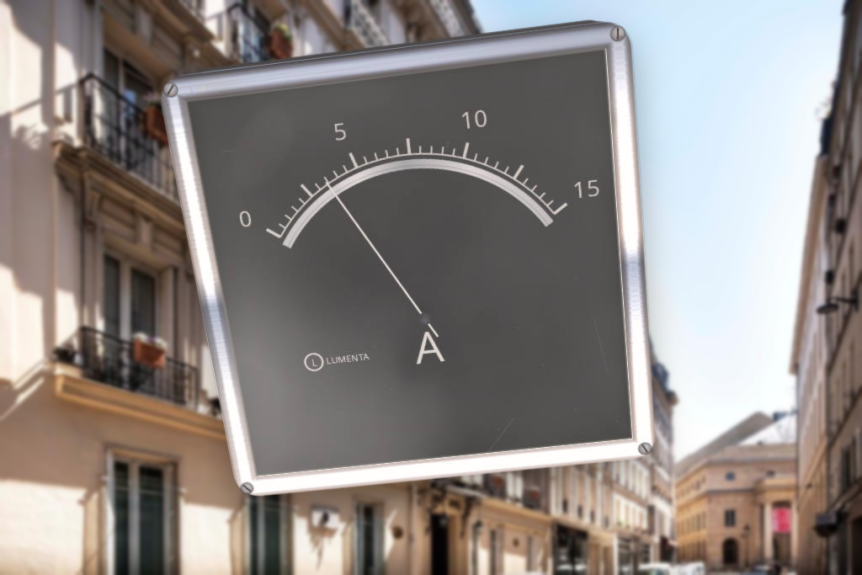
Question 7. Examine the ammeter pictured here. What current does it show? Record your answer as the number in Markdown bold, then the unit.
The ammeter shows **3.5** A
